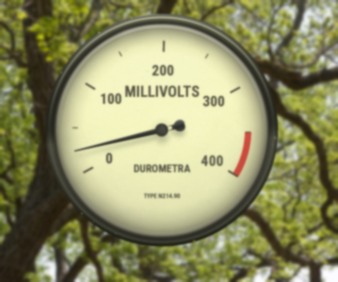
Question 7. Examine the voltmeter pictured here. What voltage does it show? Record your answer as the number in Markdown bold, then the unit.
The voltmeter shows **25** mV
